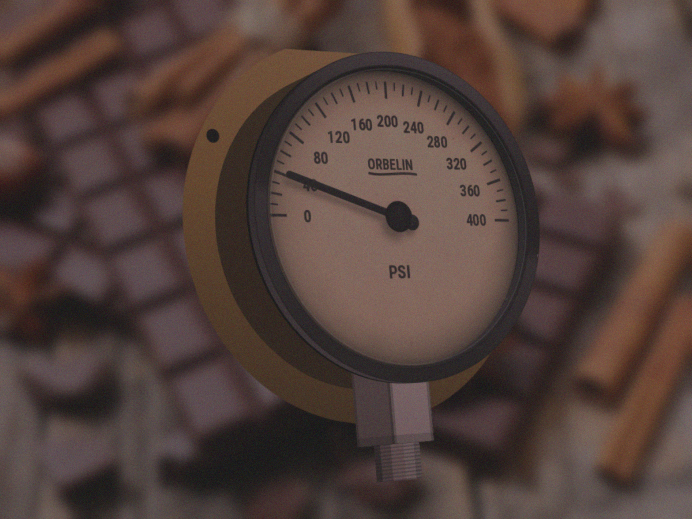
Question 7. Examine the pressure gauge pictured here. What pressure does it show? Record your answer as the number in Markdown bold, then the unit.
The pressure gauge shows **40** psi
